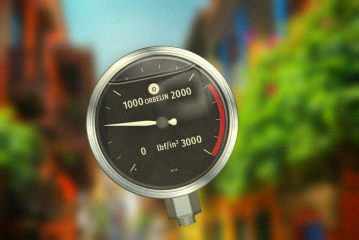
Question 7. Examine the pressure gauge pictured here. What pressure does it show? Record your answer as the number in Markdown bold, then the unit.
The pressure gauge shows **600** psi
